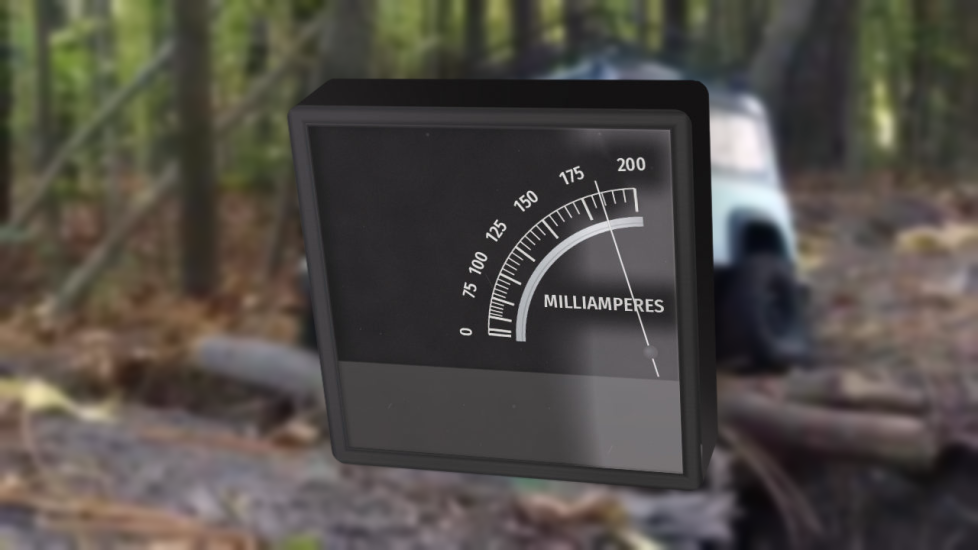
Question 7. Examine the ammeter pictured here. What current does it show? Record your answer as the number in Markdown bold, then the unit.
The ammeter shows **185** mA
